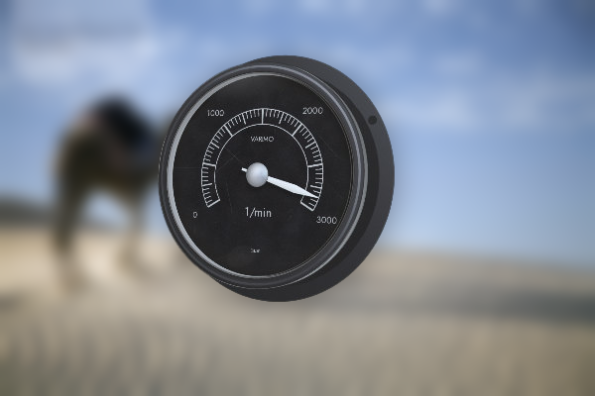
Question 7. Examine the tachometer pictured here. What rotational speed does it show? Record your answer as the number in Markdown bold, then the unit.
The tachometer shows **2850** rpm
